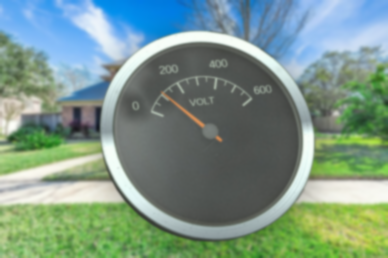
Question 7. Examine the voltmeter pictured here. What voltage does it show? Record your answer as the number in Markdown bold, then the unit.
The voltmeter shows **100** V
